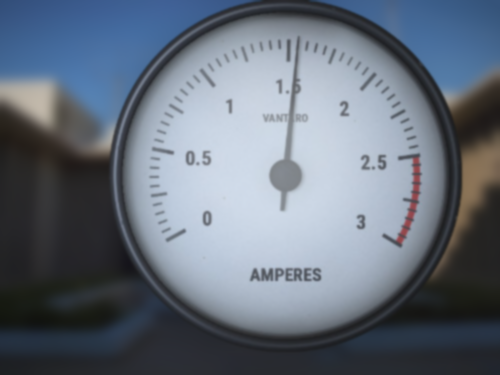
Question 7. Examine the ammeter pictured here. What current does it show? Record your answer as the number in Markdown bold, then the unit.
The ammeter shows **1.55** A
